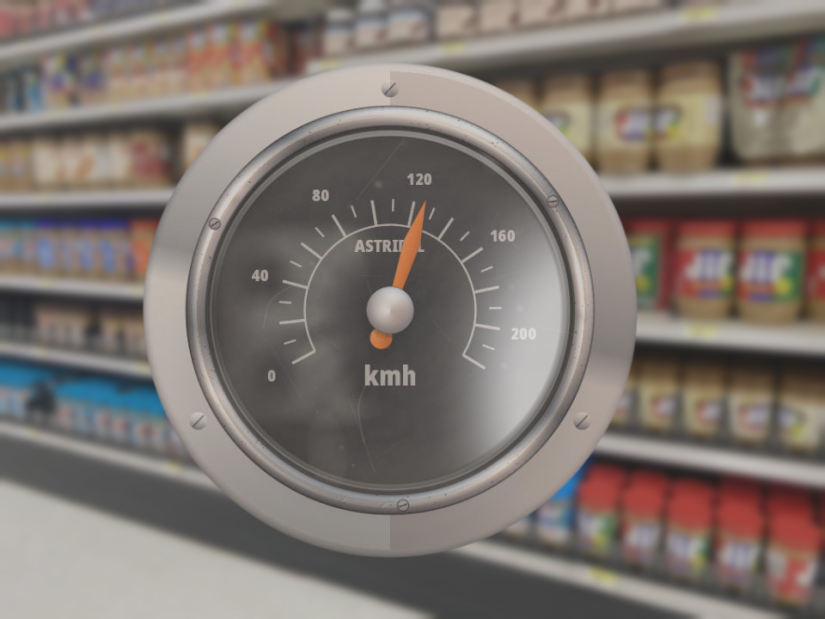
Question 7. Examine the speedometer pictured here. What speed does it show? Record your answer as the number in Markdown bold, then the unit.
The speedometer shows **125** km/h
